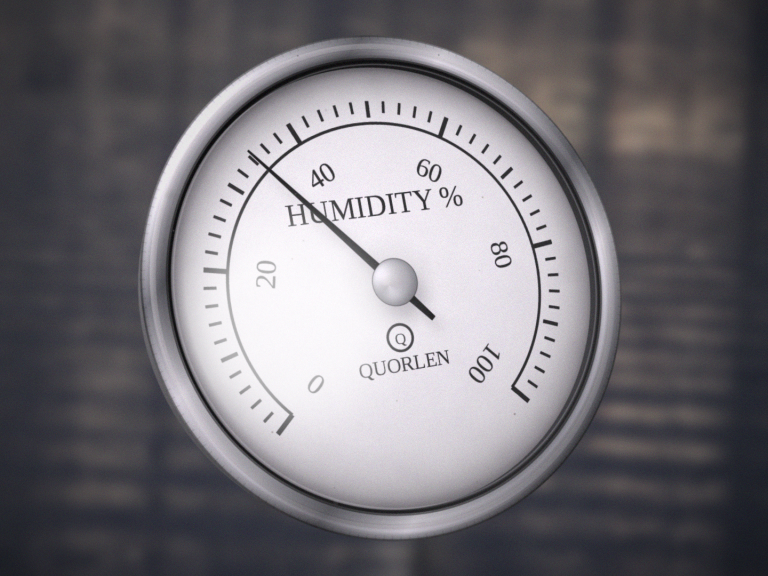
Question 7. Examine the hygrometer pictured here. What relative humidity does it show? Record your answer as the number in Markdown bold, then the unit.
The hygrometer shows **34** %
